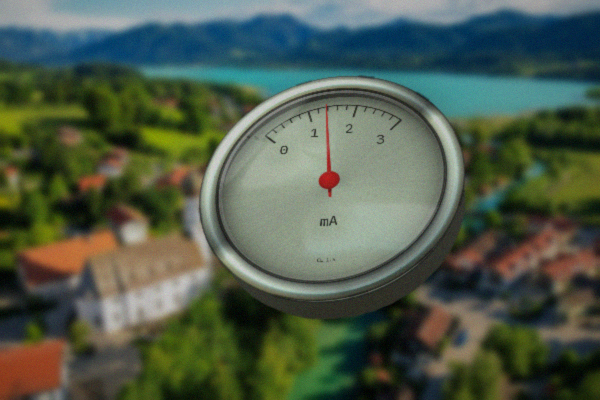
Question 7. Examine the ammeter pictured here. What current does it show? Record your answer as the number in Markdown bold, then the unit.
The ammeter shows **1.4** mA
